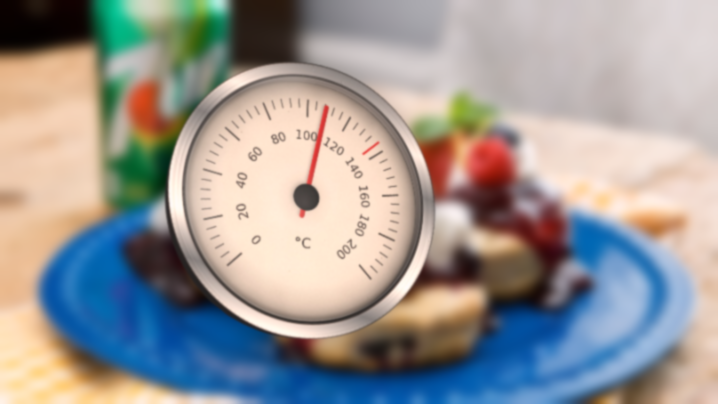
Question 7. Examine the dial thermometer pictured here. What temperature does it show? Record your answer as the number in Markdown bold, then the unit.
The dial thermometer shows **108** °C
